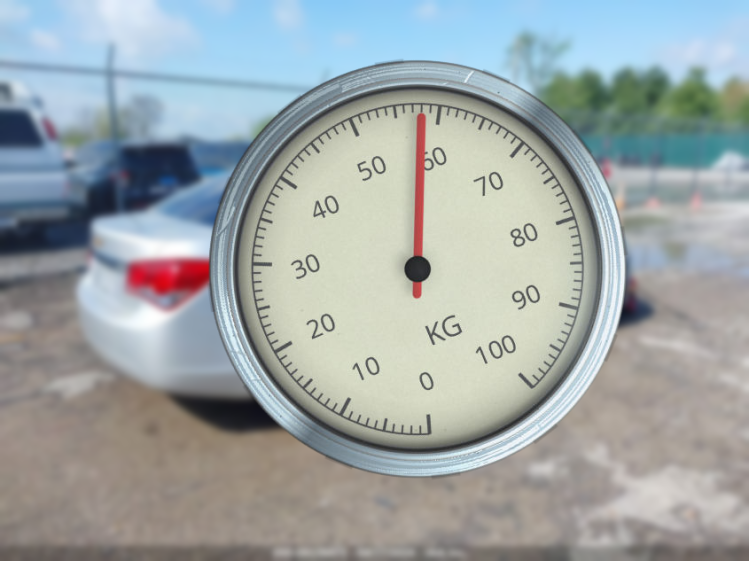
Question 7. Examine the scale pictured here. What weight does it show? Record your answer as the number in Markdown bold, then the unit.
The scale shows **58** kg
